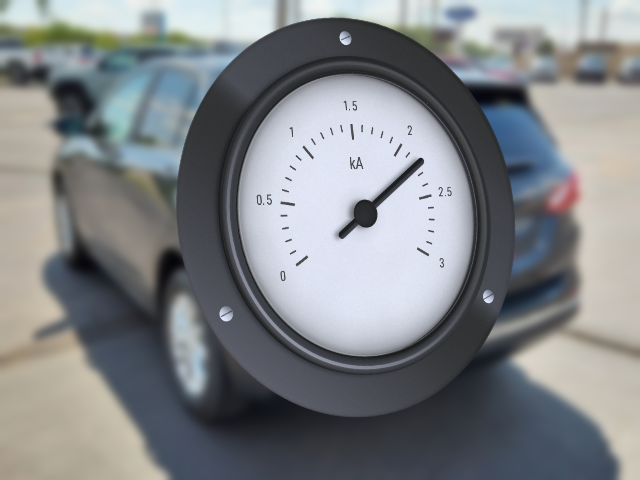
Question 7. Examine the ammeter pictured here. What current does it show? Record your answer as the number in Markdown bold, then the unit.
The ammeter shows **2.2** kA
